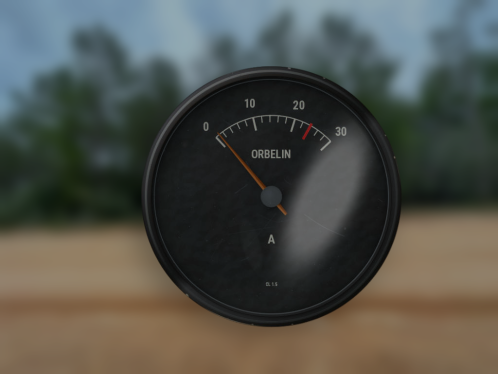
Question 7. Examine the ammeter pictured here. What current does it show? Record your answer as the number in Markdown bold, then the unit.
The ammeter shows **1** A
